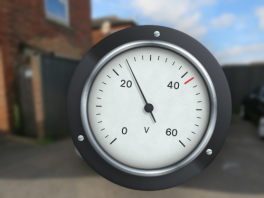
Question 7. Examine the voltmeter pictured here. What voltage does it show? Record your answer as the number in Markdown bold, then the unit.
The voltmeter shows **24** V
